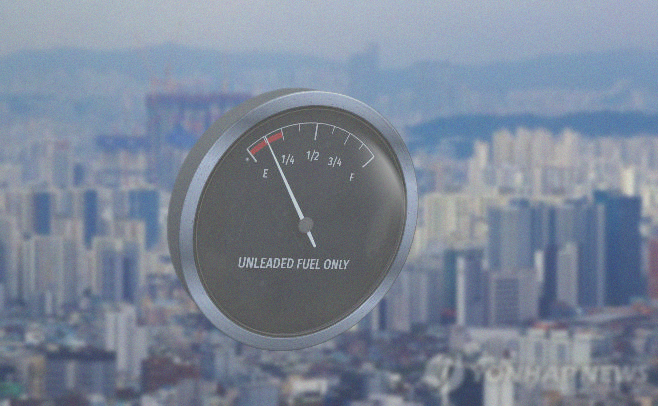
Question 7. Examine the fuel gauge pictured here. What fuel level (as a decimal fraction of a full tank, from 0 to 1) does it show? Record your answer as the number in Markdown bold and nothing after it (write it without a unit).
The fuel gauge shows **0.125**
